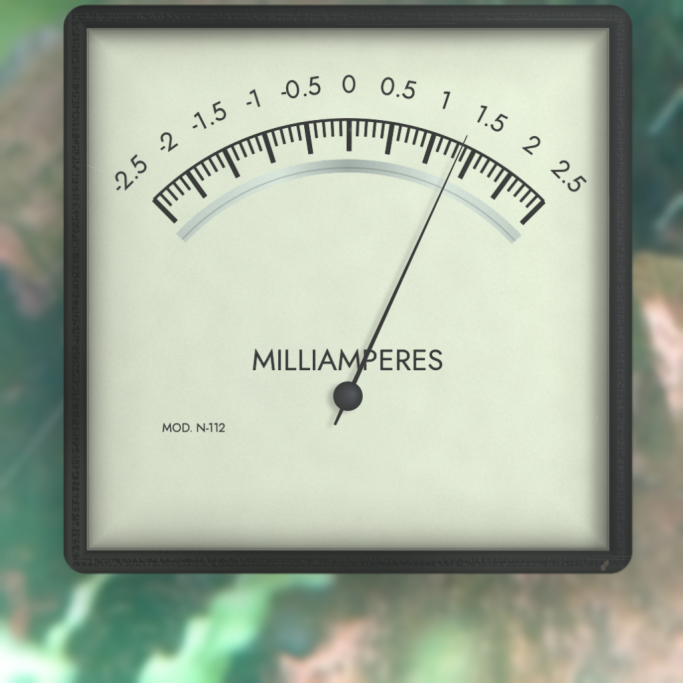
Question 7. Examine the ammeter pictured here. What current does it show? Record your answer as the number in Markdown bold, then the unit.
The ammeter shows **1.35** mA
